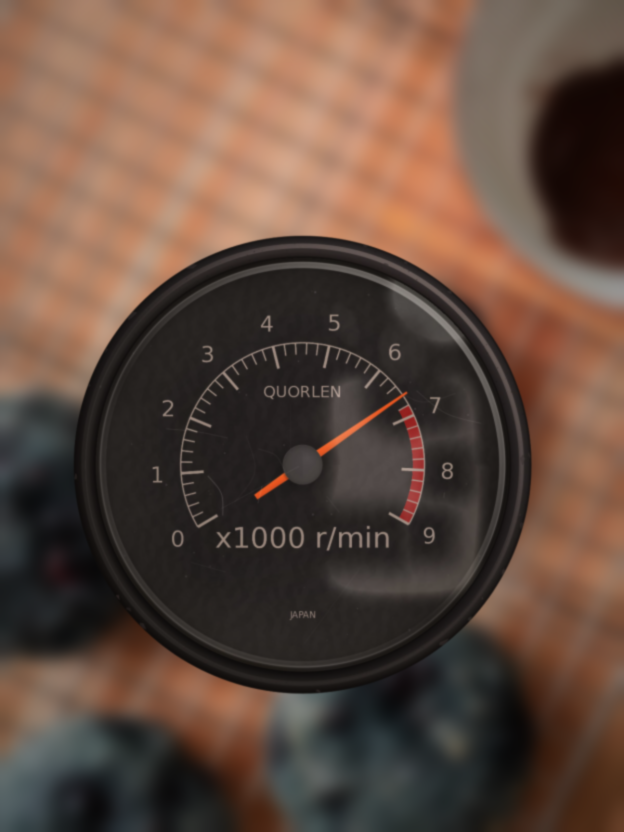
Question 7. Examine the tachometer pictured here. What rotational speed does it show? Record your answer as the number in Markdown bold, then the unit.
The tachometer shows **6600** rpm
